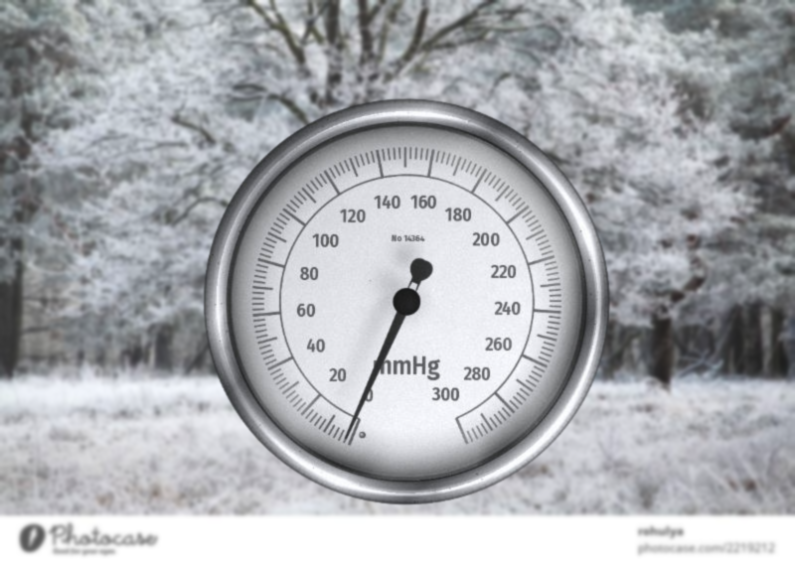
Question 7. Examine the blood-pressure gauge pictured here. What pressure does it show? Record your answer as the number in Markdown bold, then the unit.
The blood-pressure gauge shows **2** mmHg
